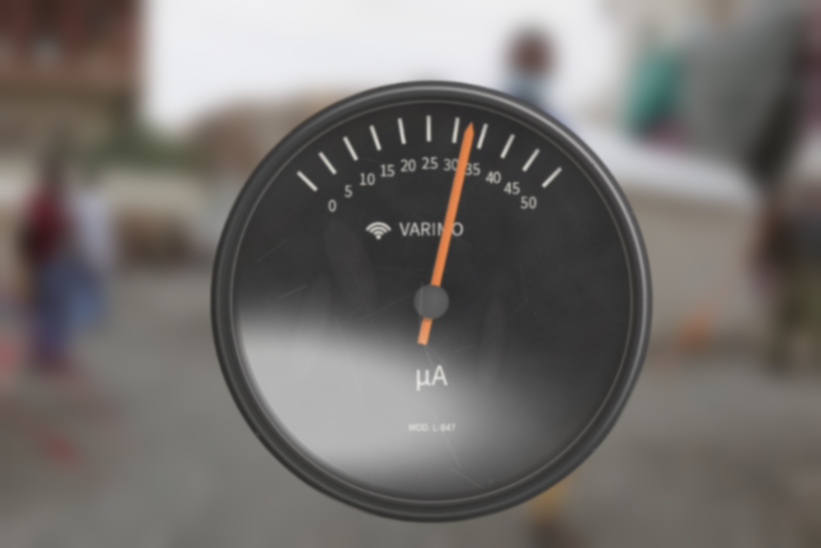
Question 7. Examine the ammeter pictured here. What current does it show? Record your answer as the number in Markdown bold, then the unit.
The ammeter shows **32.5** µA
